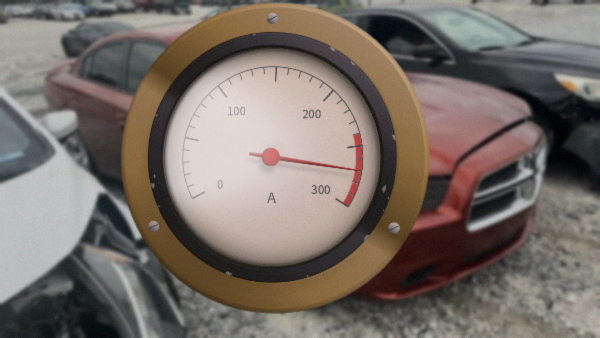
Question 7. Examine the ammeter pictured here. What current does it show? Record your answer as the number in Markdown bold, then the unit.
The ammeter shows **270** A
